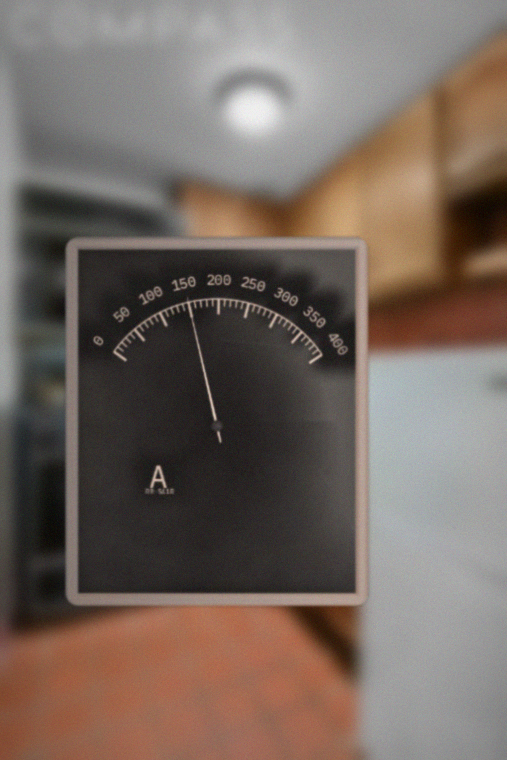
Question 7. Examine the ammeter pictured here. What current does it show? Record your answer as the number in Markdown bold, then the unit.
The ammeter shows **150** A
